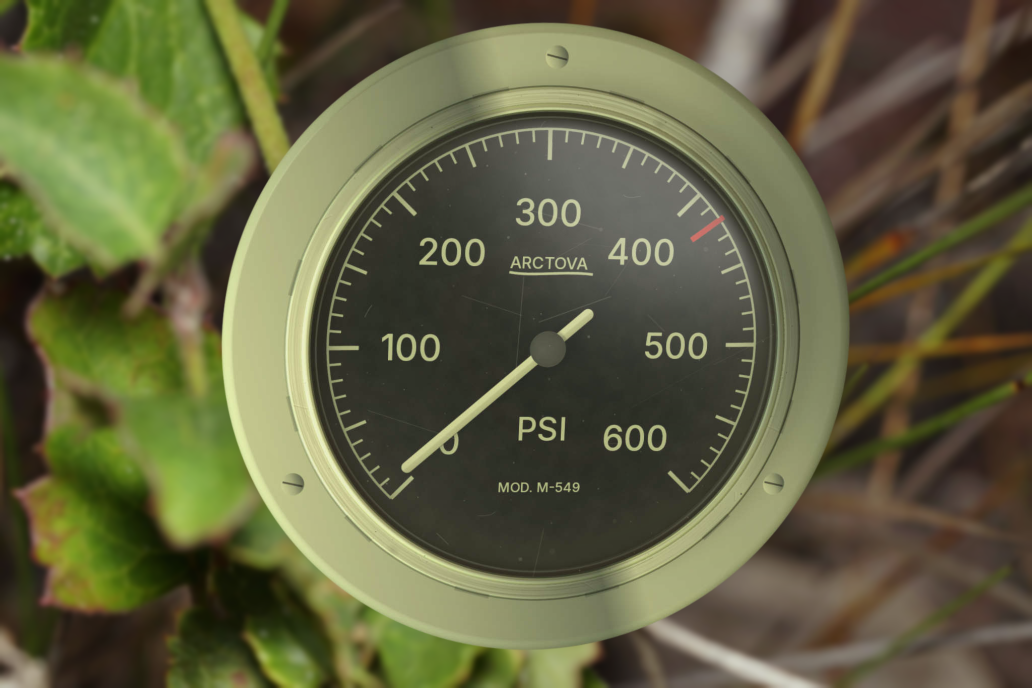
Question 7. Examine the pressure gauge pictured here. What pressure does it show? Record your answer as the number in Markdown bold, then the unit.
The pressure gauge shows **10** psi
